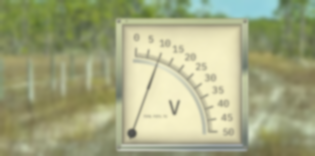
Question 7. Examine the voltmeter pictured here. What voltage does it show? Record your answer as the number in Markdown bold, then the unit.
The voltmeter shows **10** V
